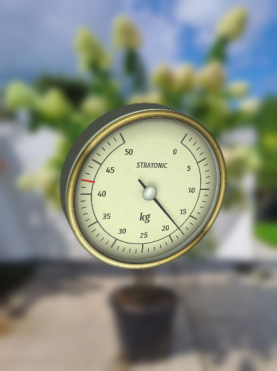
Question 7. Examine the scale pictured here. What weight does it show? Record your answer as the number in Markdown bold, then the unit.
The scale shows **18** kg
